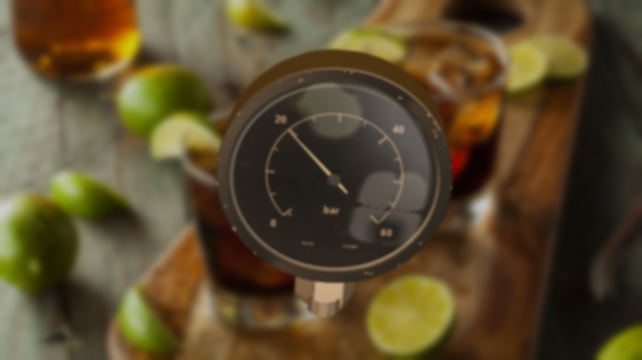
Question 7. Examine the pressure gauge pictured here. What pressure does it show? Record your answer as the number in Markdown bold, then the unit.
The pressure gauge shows **20** bar
